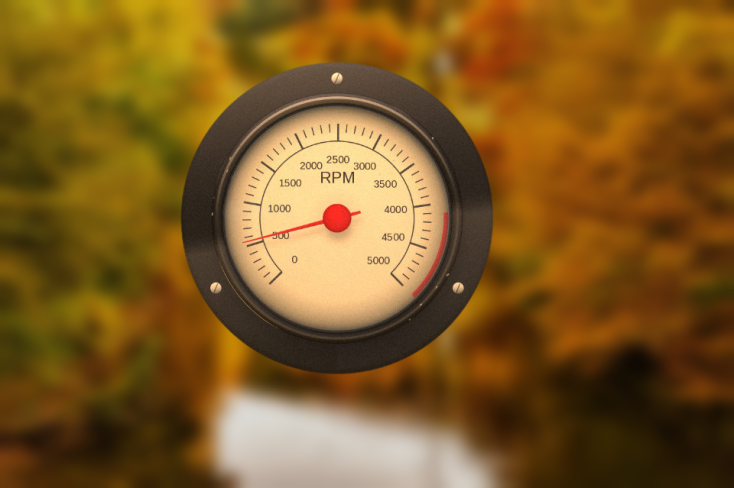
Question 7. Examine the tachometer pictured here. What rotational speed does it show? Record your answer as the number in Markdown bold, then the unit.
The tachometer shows **550** rpm
